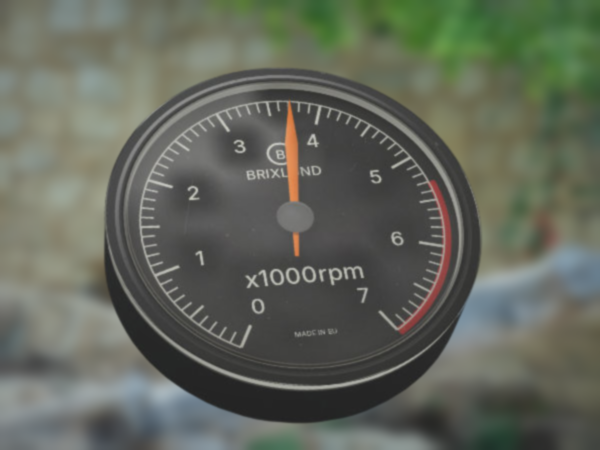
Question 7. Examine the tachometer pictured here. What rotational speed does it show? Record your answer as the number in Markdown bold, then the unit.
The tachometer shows **3700** rpm
